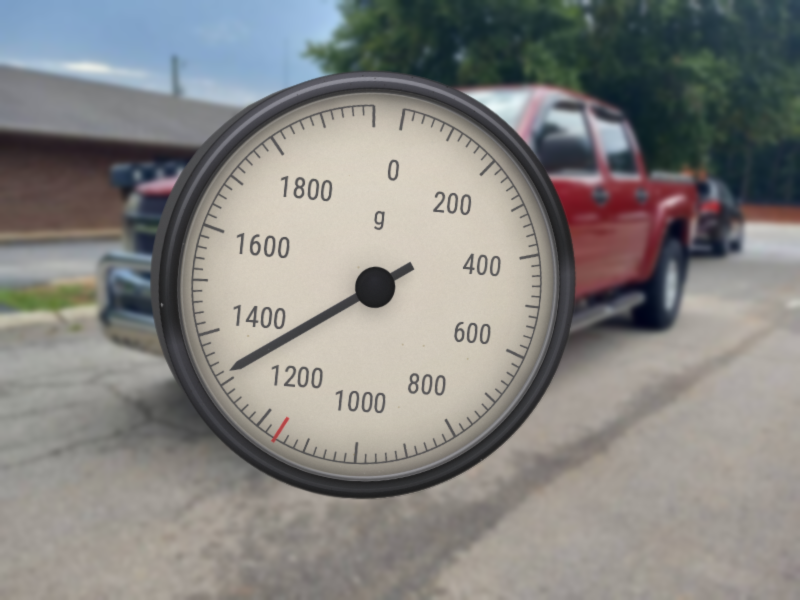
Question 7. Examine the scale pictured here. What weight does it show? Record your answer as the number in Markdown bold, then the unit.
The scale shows **1320** g
